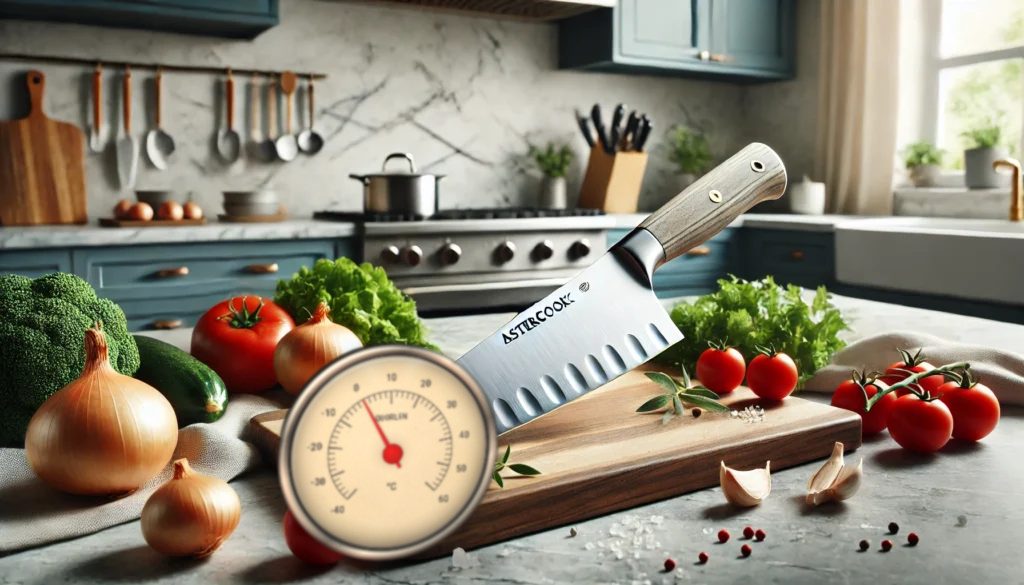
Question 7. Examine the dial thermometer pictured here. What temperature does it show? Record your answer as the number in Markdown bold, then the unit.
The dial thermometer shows **0** °C
